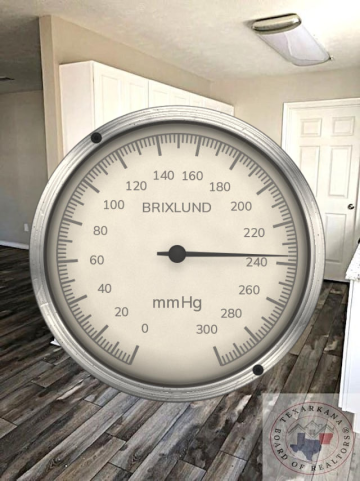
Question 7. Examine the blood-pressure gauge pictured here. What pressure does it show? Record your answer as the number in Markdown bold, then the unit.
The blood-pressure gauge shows **236** mmHg
